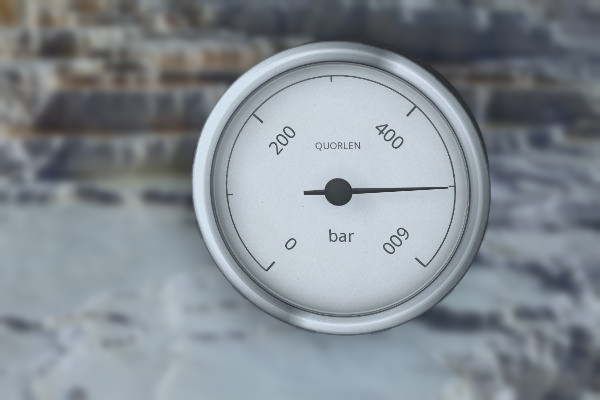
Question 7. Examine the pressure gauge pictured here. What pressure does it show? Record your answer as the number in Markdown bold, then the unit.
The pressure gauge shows **500** bar
